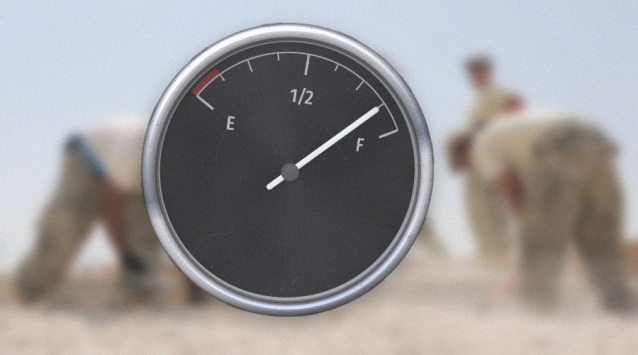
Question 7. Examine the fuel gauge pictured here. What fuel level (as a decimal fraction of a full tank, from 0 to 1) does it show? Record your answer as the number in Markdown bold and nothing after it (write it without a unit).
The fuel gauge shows **0.875**
